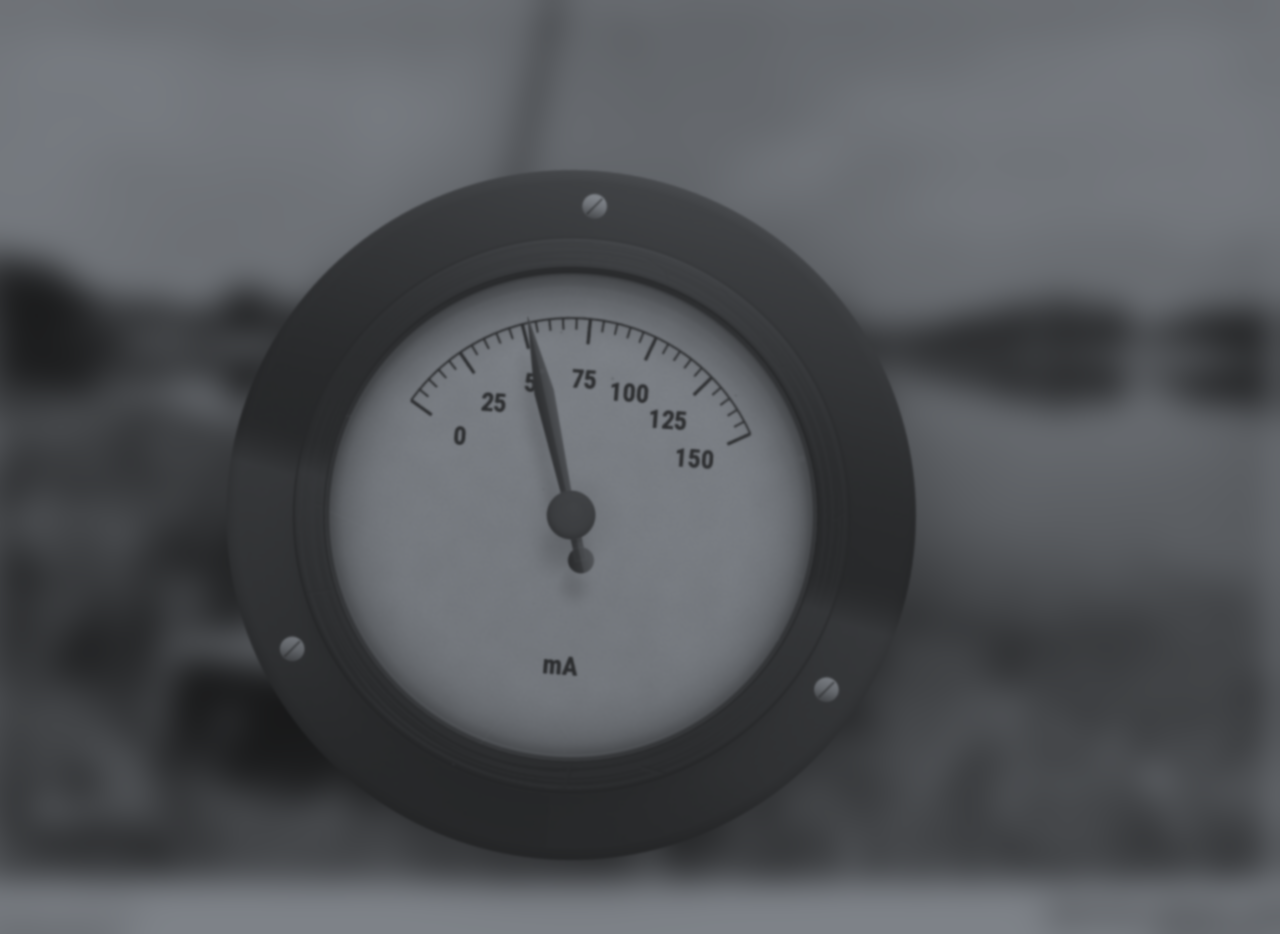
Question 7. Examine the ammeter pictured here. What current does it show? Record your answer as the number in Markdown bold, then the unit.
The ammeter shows **52.5** mA
